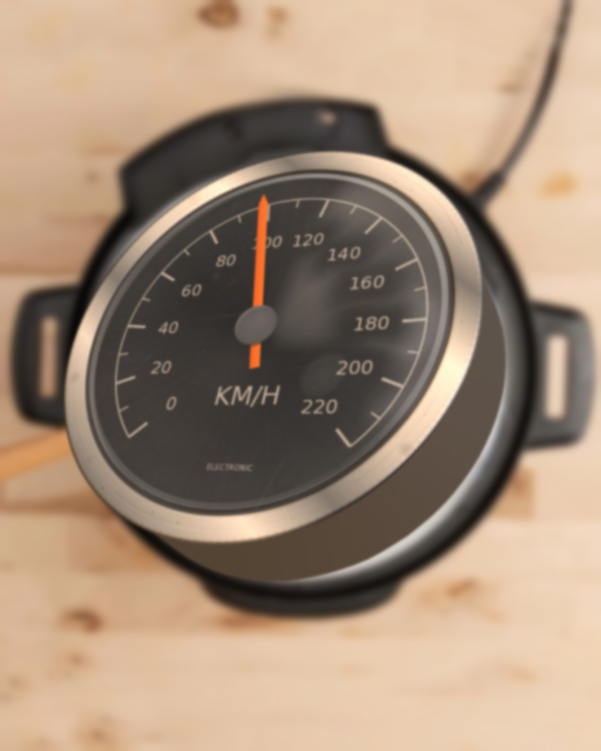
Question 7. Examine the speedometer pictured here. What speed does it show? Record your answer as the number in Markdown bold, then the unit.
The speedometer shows **100** km/h
